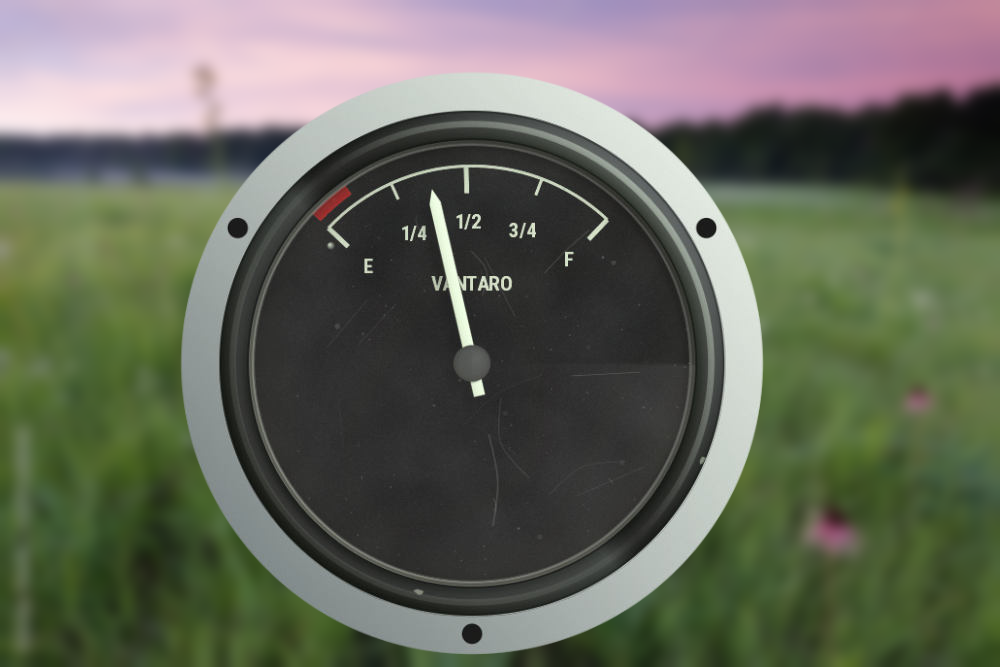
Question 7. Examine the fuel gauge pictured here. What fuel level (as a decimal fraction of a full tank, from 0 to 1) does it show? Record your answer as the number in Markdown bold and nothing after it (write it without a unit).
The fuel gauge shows **0.375**
